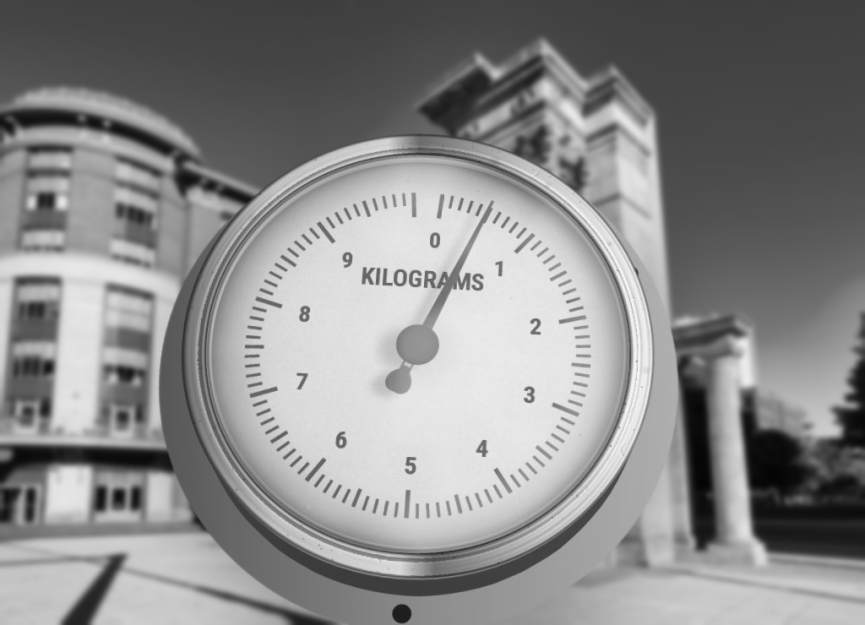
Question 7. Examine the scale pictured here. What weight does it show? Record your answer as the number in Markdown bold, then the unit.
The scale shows **0.5** kg
